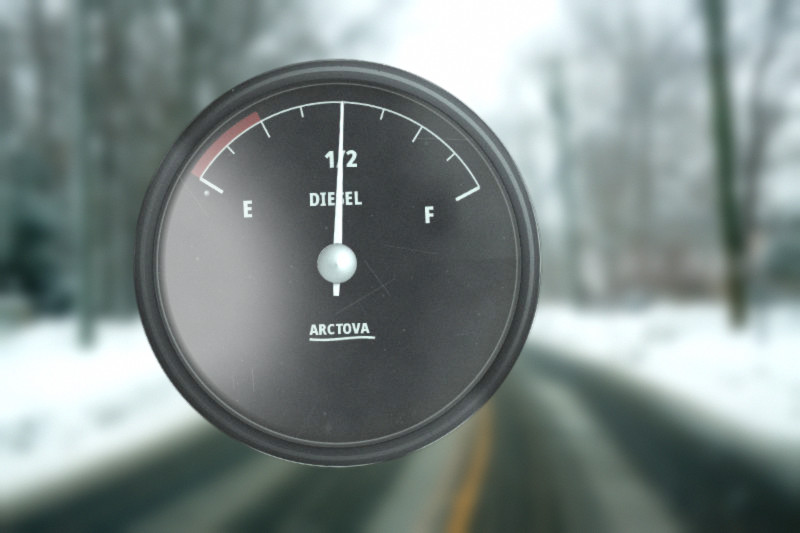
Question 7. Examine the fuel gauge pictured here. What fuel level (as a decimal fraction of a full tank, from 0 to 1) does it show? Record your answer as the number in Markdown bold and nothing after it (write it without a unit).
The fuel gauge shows **0.5**
